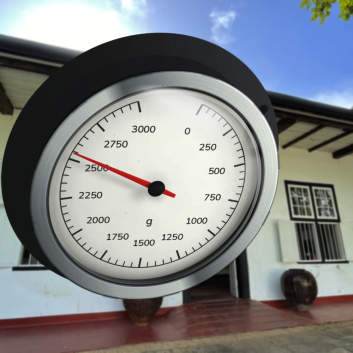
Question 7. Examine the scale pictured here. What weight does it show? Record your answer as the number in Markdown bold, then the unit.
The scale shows **2550** g
